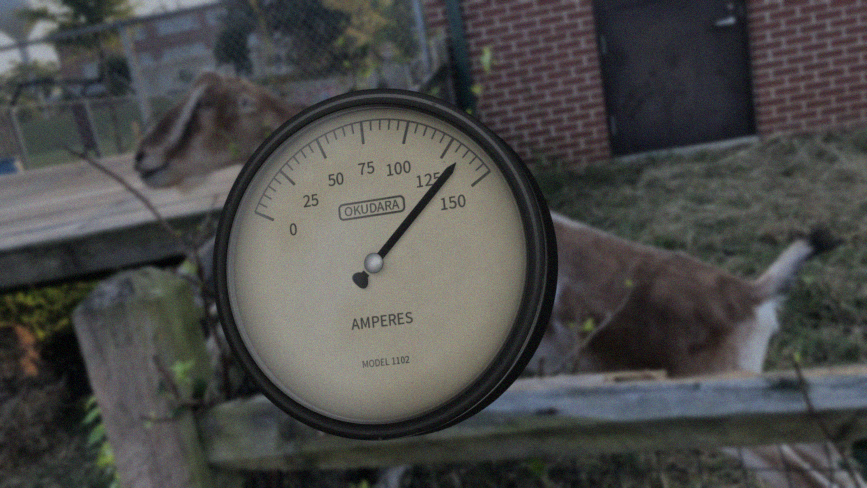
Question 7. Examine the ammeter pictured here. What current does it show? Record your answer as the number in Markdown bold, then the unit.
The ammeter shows **135** A
